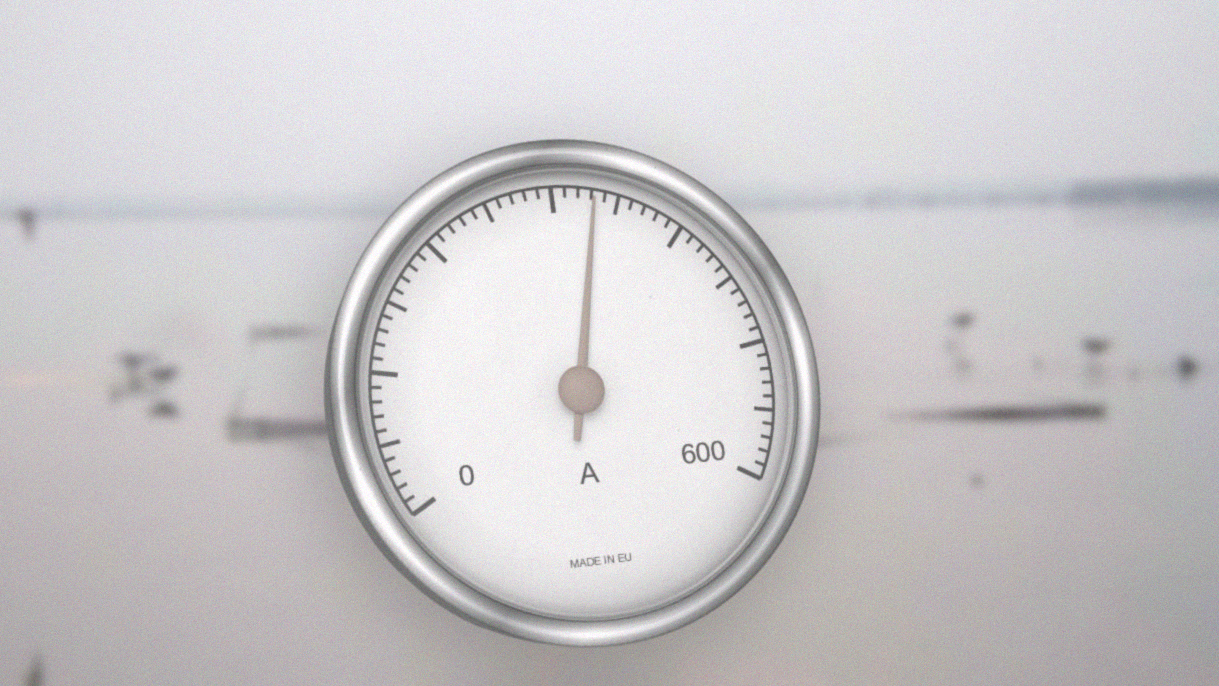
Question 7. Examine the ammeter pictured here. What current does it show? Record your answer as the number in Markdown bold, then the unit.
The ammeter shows **330** A
